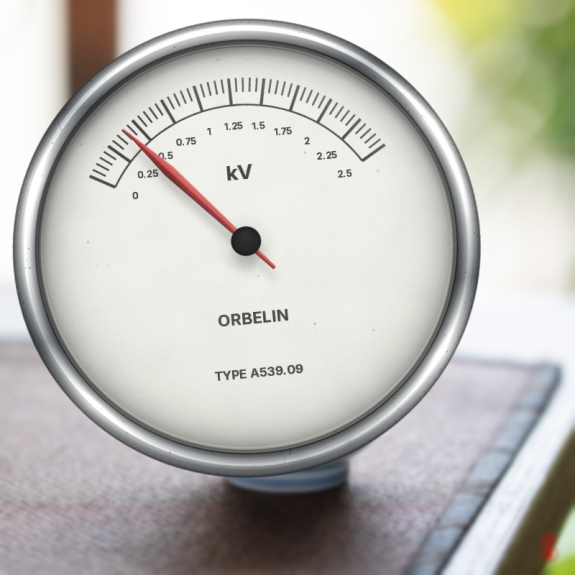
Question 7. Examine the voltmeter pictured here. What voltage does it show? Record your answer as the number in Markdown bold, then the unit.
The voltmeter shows **0.4** kV
